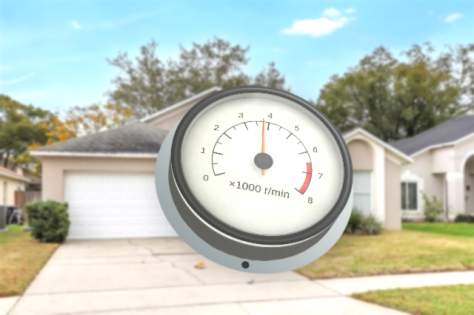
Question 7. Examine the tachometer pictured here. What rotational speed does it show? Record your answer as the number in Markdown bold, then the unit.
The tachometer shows **3750** rpm
